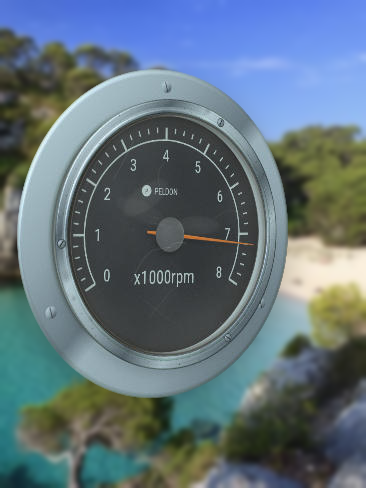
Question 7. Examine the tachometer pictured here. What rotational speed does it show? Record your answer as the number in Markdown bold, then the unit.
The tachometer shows **7200** rpm
